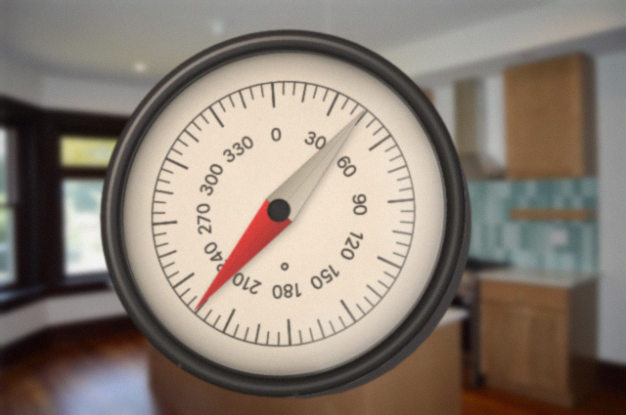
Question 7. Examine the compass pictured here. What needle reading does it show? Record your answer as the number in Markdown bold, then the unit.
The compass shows **225** °
